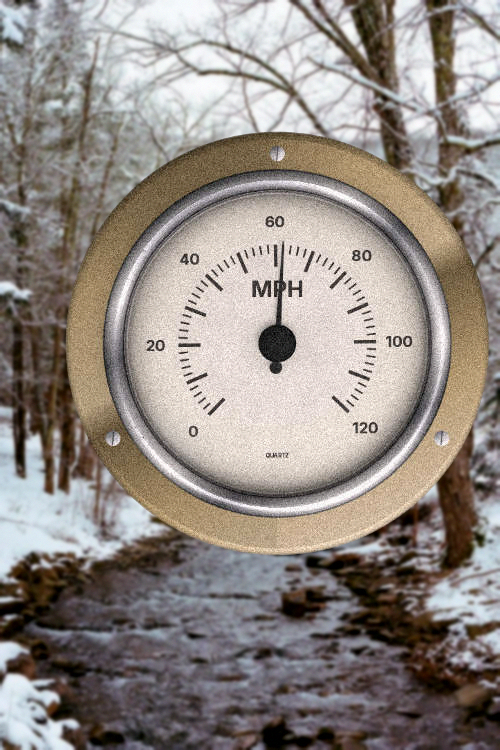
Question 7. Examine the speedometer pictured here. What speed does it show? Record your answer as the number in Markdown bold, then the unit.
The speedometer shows **62** mph
